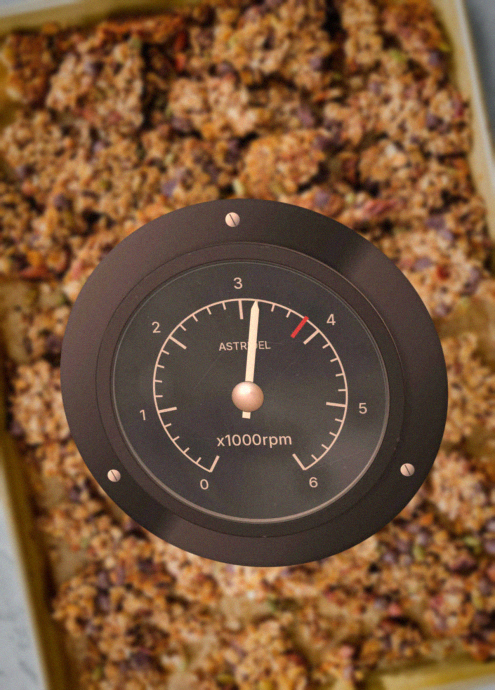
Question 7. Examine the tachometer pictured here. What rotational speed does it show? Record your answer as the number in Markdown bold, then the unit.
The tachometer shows **3200** rpm
